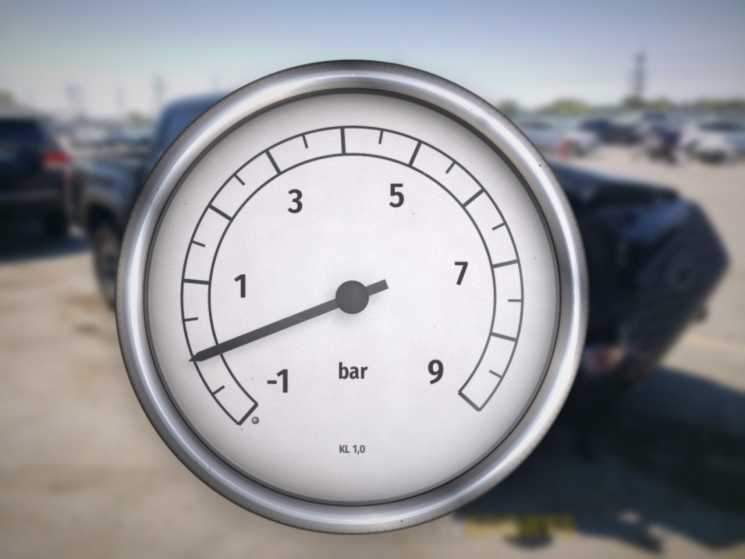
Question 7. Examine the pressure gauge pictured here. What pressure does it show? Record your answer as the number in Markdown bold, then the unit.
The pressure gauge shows **0** bar
